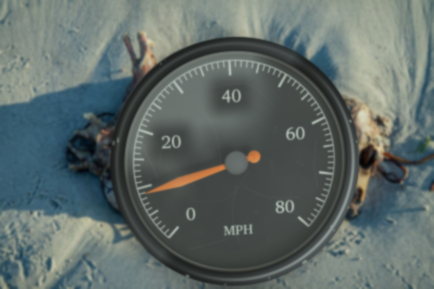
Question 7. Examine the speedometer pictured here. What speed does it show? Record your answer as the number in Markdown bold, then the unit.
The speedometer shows **9** mph
